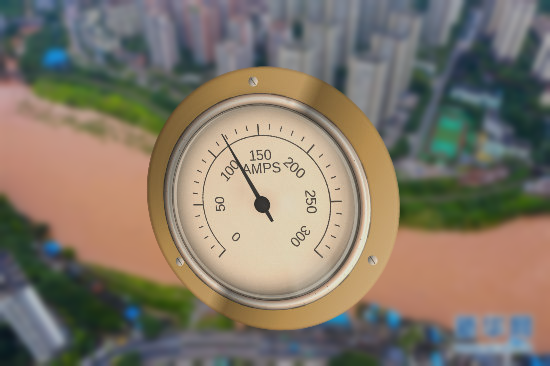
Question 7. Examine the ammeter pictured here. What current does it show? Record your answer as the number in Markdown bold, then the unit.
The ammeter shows **120** A
